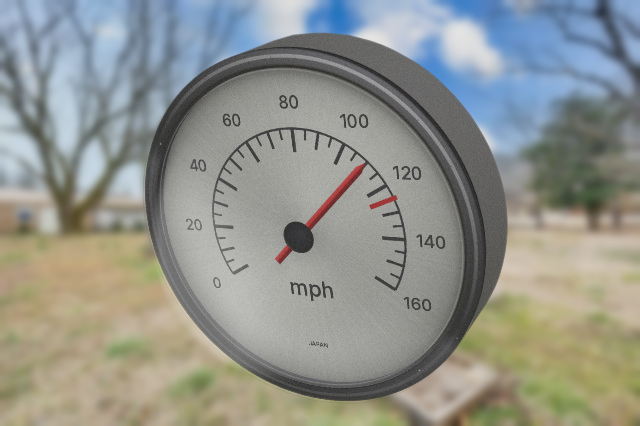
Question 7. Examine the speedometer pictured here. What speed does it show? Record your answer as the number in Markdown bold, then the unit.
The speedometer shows **110** mph
